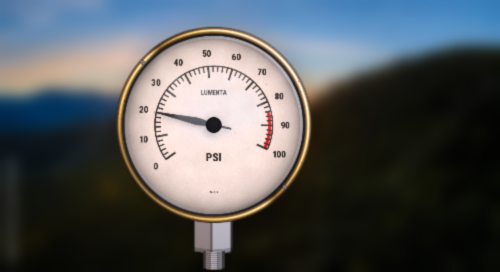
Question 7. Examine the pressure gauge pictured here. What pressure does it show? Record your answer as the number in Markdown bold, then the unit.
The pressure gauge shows **20** psi
